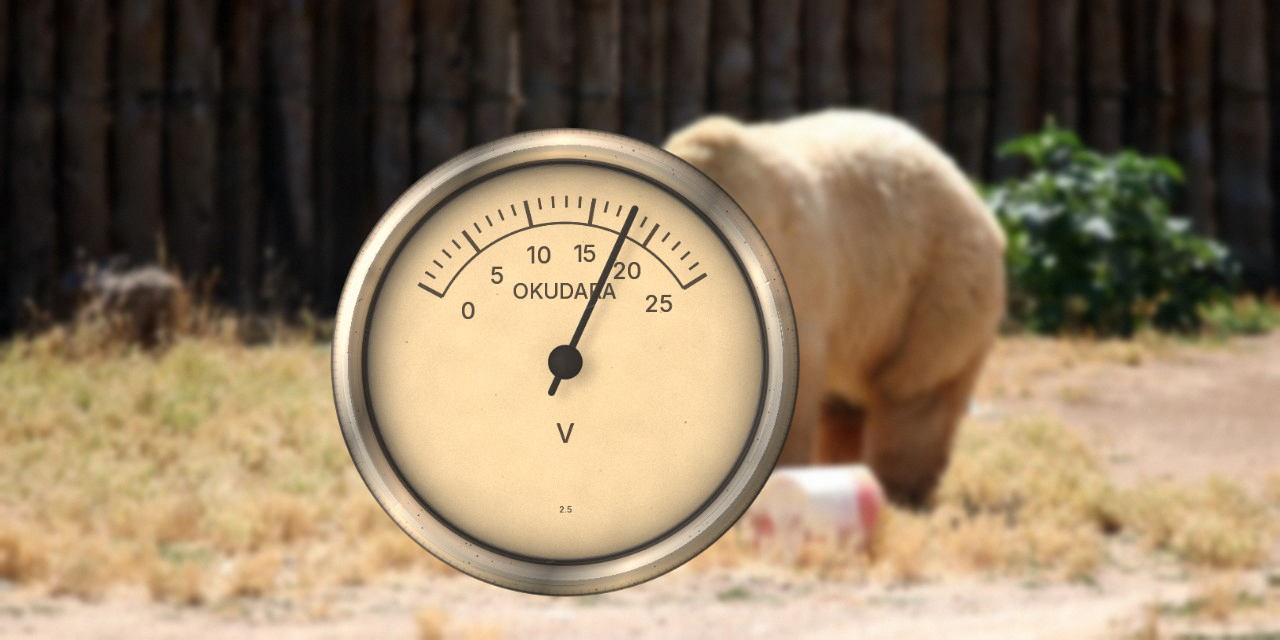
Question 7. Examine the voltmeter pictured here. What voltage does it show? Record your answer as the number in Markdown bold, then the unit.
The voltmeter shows **18** V
